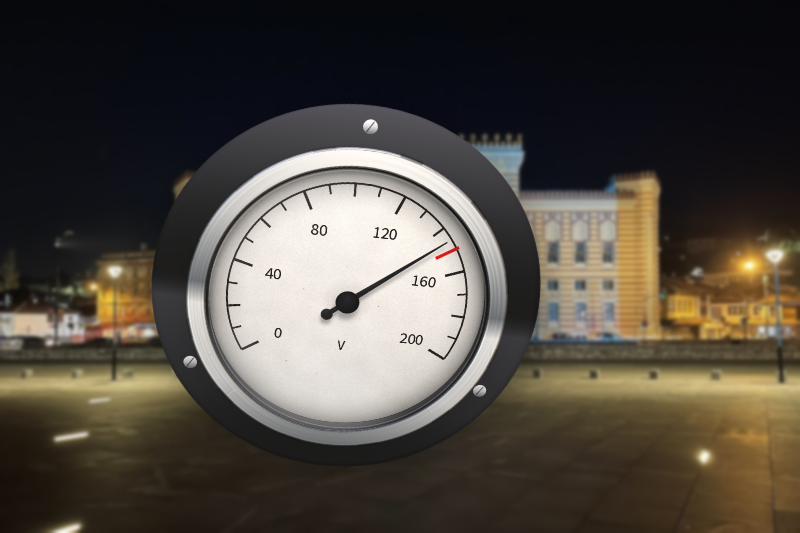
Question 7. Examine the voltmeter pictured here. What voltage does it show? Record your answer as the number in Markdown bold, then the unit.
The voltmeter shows **145** V
